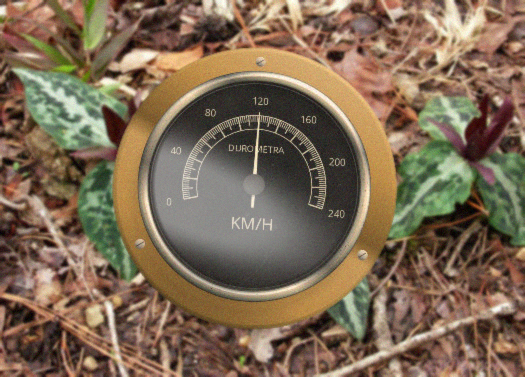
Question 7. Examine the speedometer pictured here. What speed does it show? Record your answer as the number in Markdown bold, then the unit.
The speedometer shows **120** km/h
